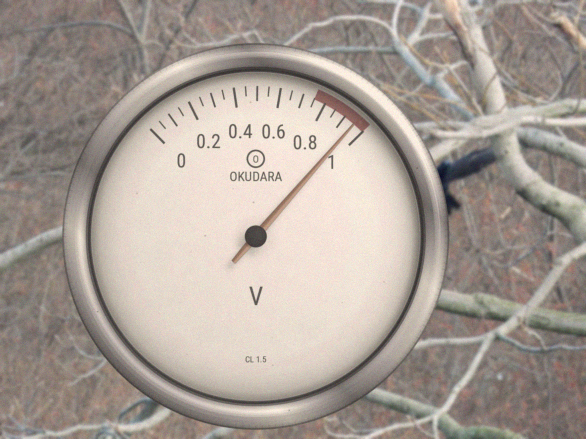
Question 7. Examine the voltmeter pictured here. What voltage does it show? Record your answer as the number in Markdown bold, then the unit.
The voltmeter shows **0.95** V
